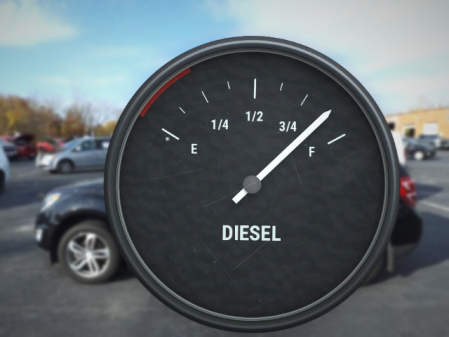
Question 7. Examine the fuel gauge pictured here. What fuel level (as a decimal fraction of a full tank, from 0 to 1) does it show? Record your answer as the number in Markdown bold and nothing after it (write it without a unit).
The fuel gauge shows **0.875**
